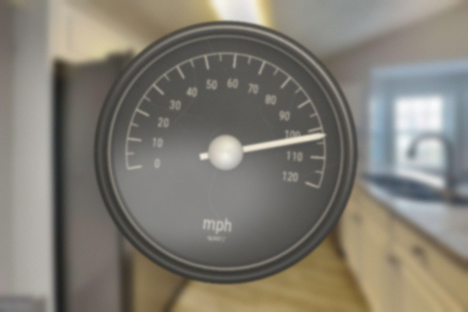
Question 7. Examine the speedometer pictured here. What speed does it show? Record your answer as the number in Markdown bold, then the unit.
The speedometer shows **102.5** mph
